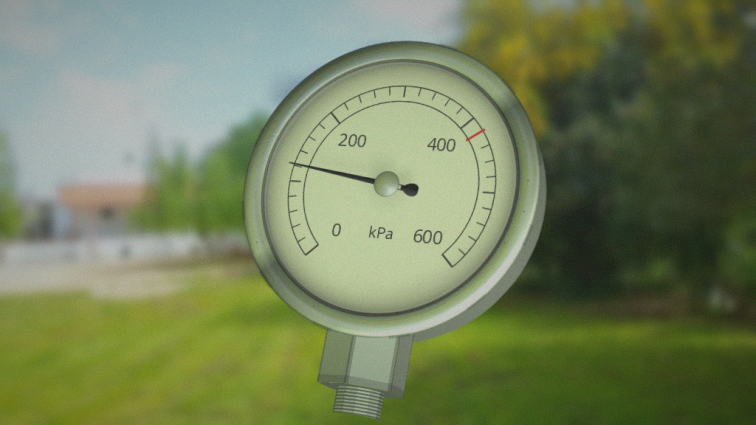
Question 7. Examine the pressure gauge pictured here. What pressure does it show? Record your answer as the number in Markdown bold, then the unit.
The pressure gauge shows **120** kPa
